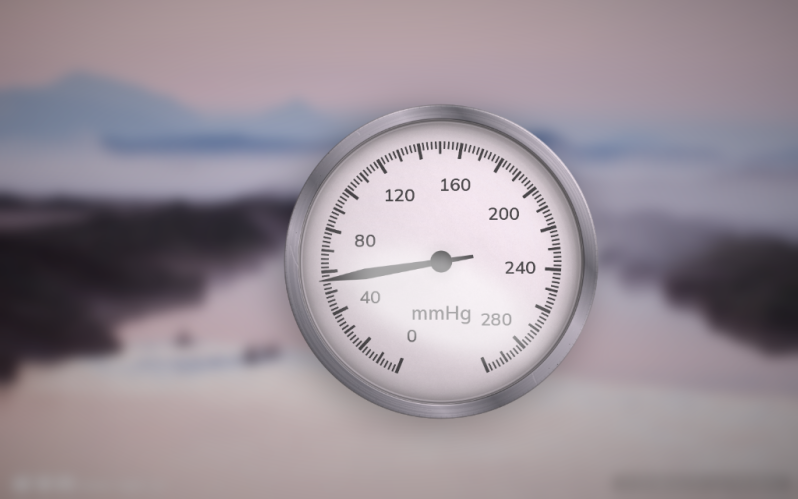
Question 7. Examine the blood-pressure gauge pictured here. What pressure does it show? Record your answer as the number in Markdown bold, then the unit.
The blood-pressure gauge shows **56** mmHg
